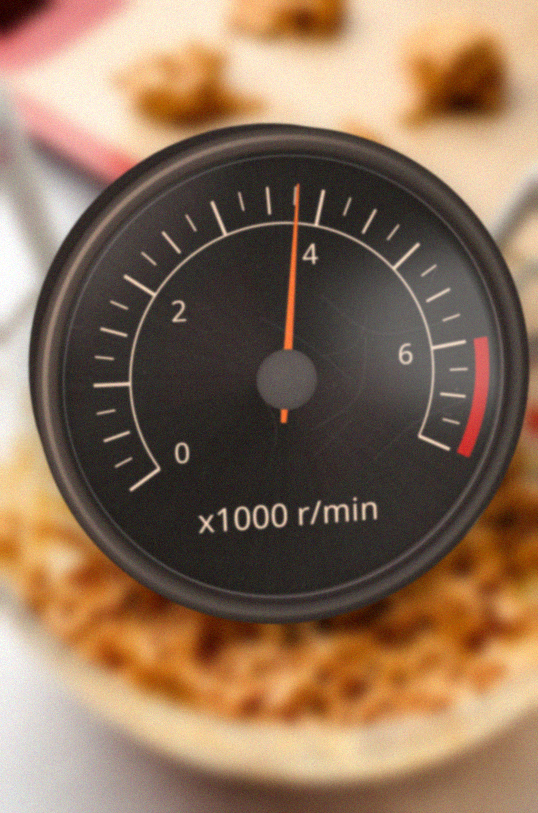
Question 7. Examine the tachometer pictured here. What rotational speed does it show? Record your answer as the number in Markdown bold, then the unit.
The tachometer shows **3750** rpm
